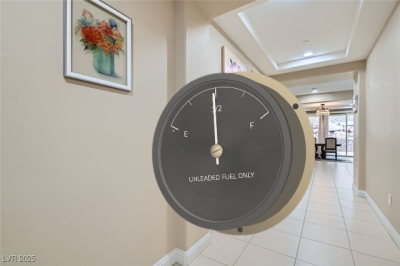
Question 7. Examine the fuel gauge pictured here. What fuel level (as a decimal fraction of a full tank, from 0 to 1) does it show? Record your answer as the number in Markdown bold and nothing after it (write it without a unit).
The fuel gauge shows **0.5**
